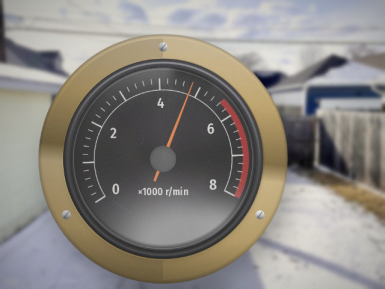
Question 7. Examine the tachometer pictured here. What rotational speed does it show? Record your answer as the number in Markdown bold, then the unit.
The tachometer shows **4800** rpm
